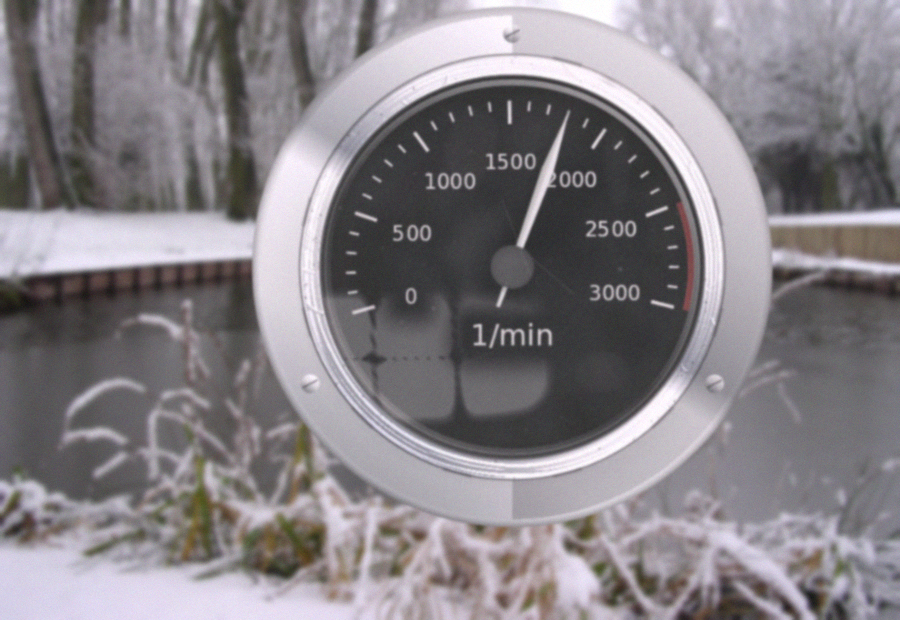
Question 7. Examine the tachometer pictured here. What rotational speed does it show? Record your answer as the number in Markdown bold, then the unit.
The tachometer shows **1800** rpm
